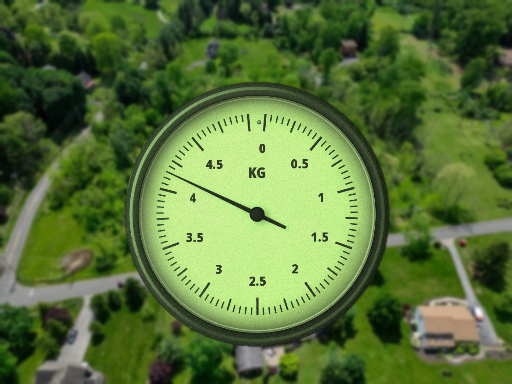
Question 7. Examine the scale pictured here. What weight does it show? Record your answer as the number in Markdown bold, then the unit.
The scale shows **4.15** kg
